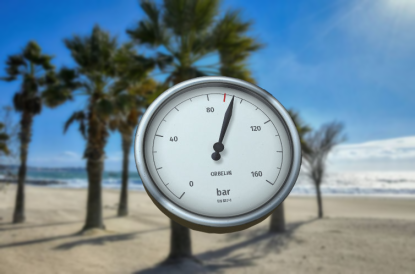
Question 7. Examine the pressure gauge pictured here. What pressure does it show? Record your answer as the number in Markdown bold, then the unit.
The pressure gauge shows **95** bar
